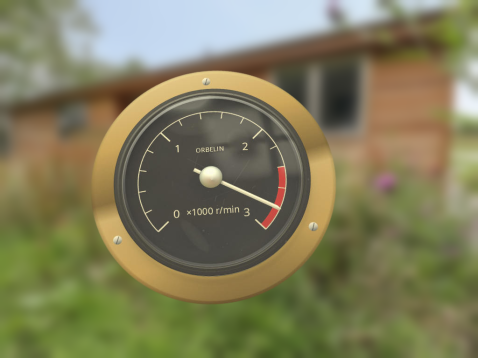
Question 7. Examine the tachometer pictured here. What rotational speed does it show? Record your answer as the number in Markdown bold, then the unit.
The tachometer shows **2800** rpm
